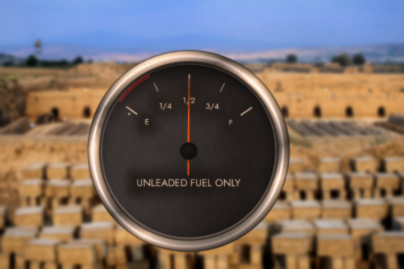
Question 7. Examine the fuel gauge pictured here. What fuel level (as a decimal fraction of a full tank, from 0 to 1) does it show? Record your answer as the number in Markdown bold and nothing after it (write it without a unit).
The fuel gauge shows **0.5**
